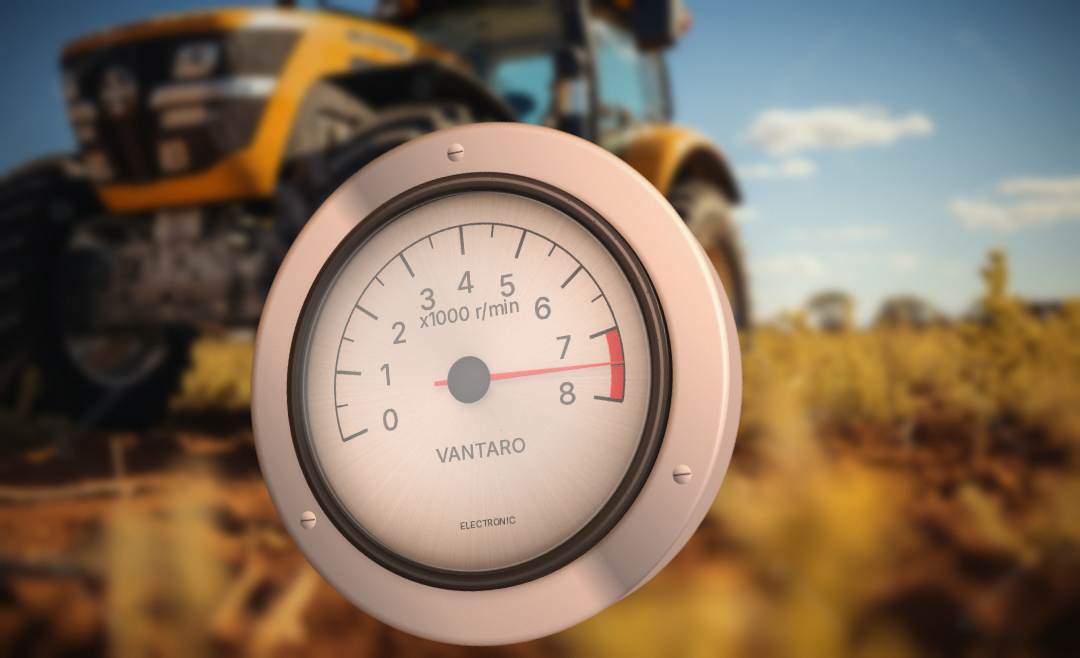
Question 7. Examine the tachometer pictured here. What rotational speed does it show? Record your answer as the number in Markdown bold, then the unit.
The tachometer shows **7500** rpm
